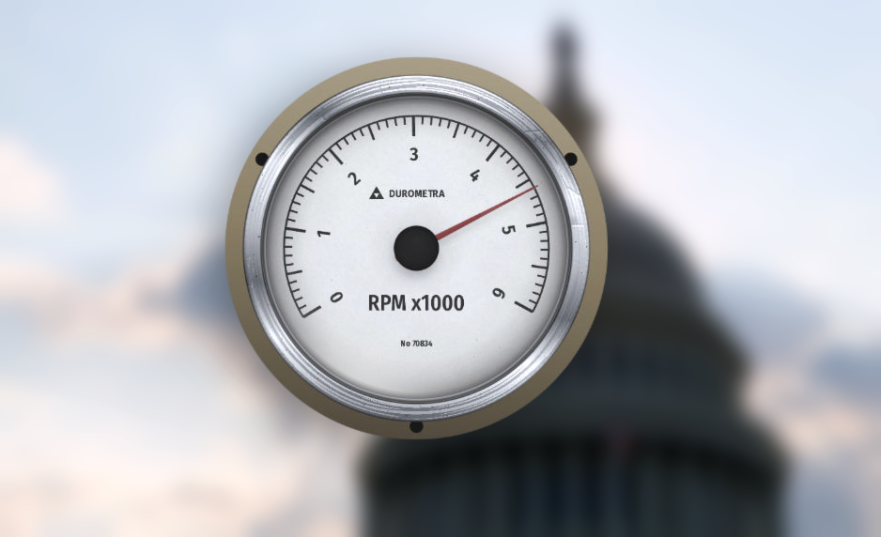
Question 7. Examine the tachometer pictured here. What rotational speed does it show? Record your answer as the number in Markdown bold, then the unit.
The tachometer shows **4600** rpm
